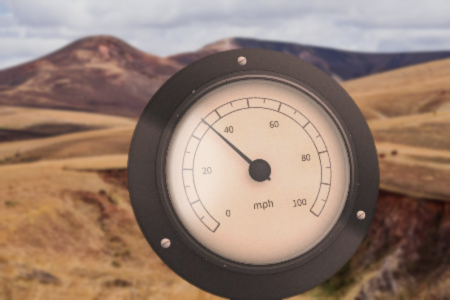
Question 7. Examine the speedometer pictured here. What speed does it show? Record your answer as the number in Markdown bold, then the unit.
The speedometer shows **35** mph
